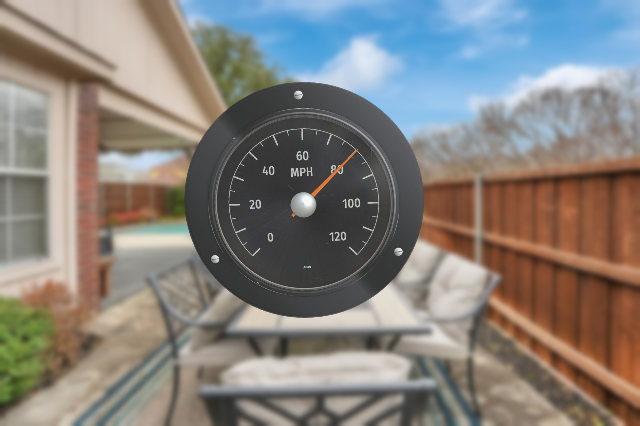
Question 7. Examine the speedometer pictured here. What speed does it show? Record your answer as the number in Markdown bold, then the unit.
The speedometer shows **80** mph
